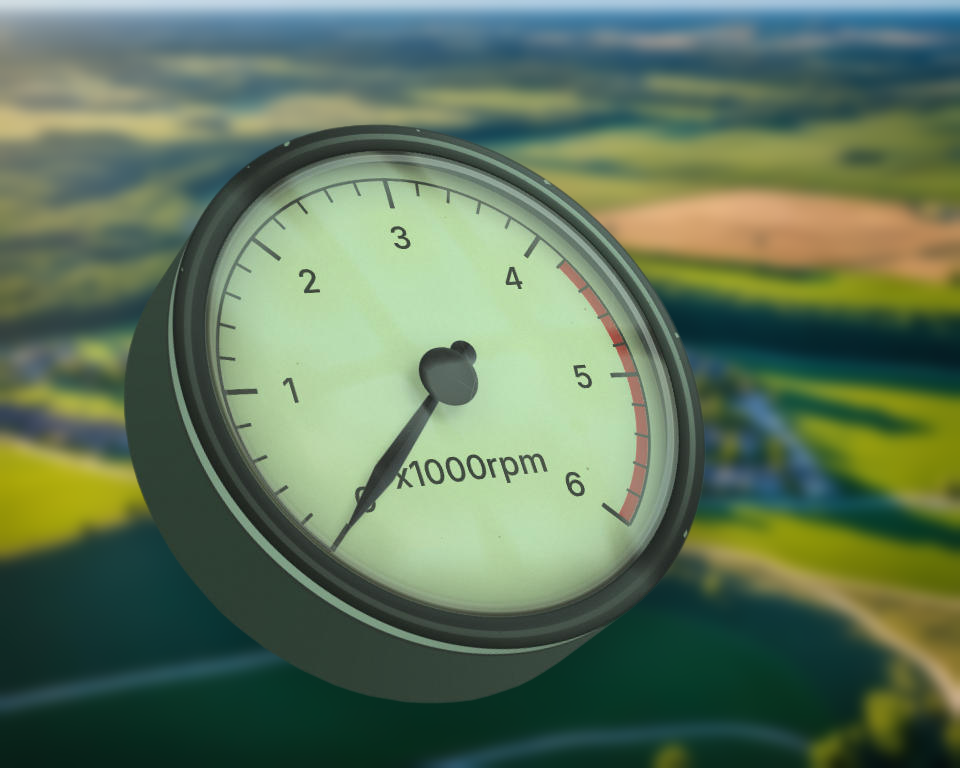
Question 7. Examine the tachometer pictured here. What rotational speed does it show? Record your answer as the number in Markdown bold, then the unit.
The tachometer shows **0** rpm
